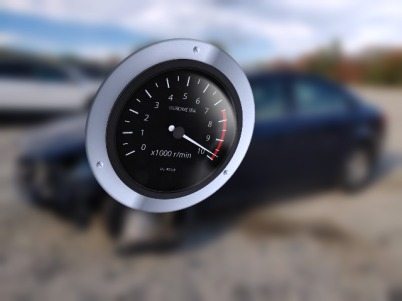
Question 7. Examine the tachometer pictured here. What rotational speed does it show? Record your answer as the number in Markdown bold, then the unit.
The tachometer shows **9750** rpm
